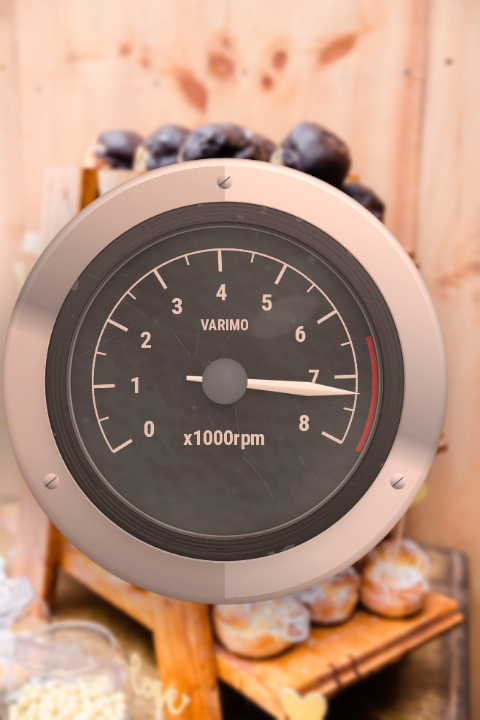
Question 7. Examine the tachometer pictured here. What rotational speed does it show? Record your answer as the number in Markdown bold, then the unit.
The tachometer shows **7250** rpm
